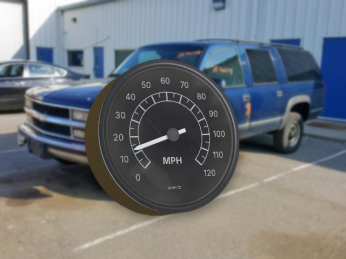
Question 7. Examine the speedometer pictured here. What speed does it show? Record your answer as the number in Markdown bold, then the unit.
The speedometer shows **12.5** mph
